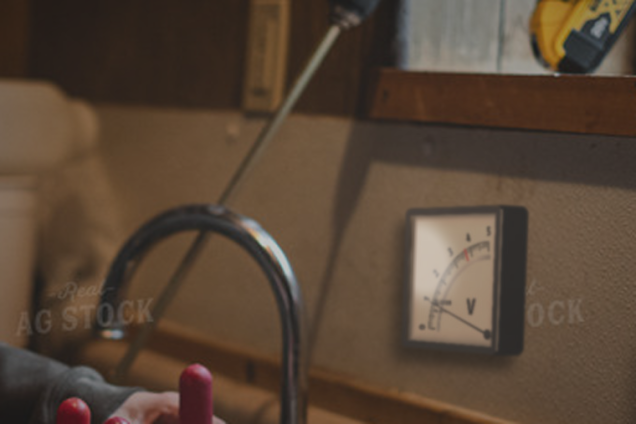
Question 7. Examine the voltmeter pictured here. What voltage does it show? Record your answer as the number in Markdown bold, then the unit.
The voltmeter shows **1** V
